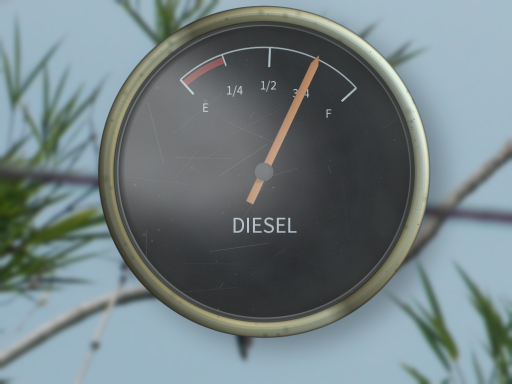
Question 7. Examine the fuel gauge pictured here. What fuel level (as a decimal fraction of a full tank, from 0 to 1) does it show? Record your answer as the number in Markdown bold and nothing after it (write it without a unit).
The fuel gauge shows **0.75**
